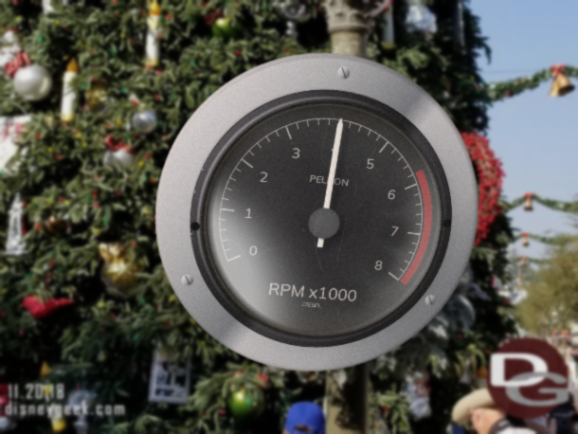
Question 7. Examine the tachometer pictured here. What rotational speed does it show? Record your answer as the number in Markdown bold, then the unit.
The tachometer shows **4000** rpm
